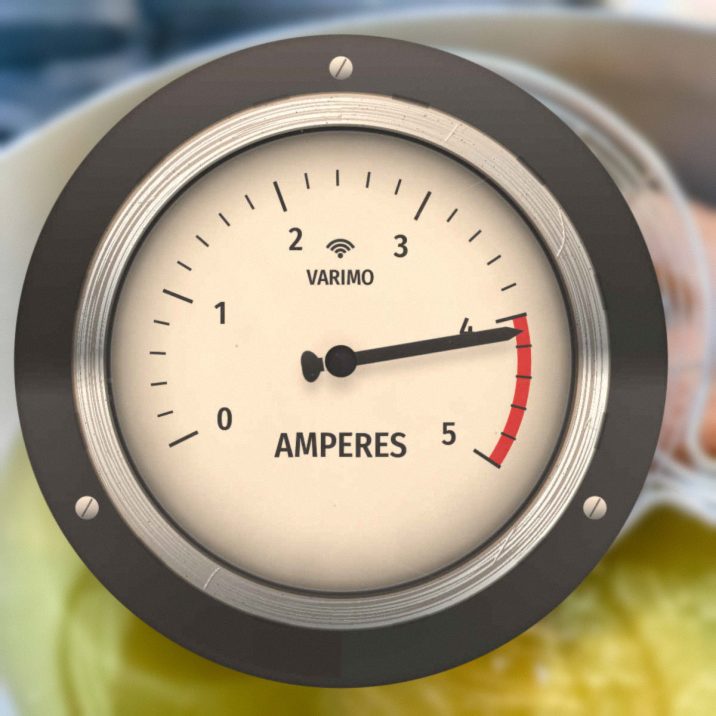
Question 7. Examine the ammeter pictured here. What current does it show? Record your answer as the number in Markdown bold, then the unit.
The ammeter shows **4.1** A
